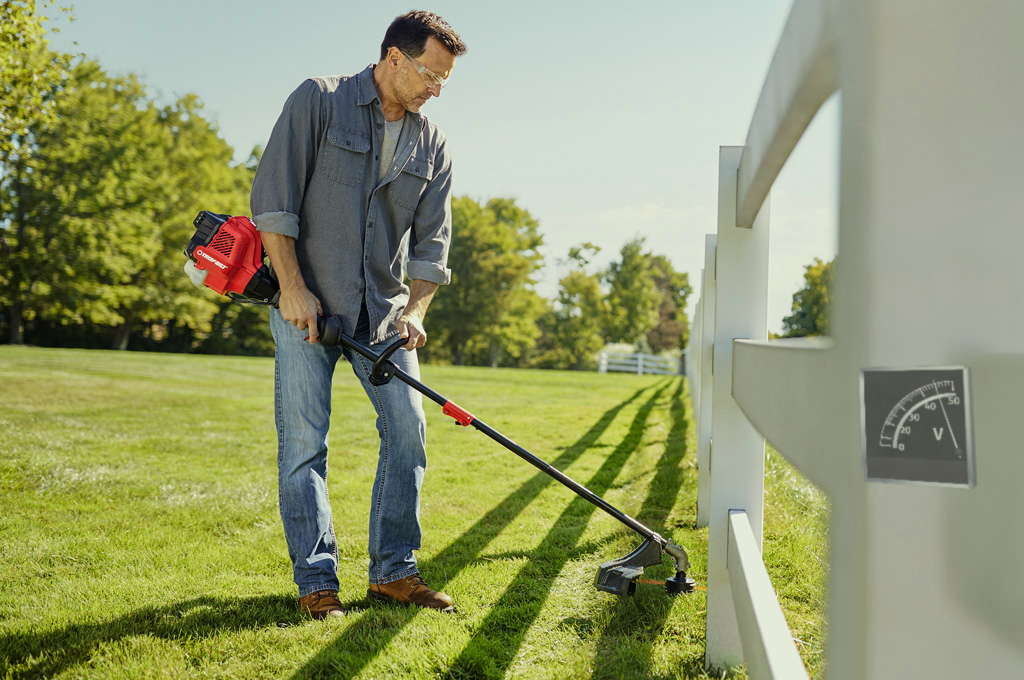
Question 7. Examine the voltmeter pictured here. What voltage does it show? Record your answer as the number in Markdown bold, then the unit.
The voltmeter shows **45** V
